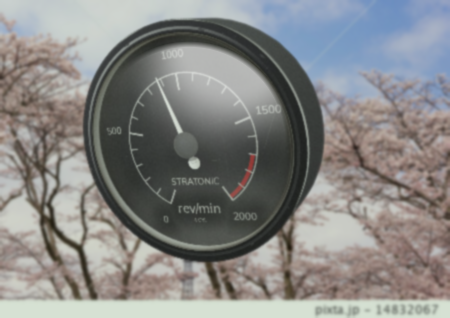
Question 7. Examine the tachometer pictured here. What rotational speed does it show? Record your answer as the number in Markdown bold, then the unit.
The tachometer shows **900** rpm
